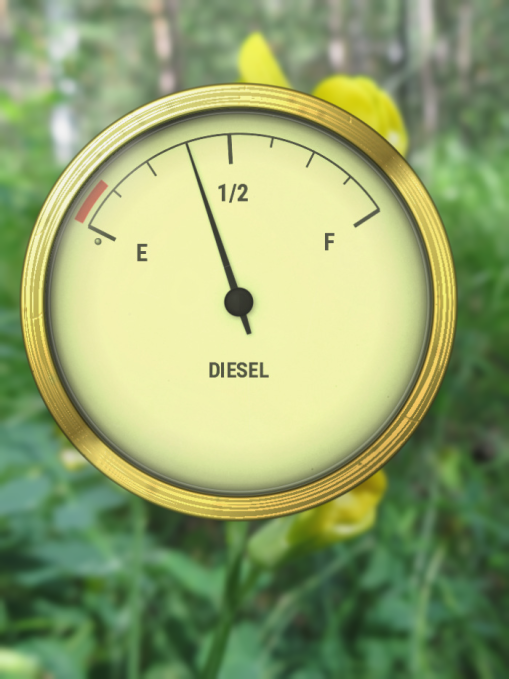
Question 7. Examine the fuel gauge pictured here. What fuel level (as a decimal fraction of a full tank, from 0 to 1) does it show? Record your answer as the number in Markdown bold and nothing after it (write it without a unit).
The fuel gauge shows **0.375**
